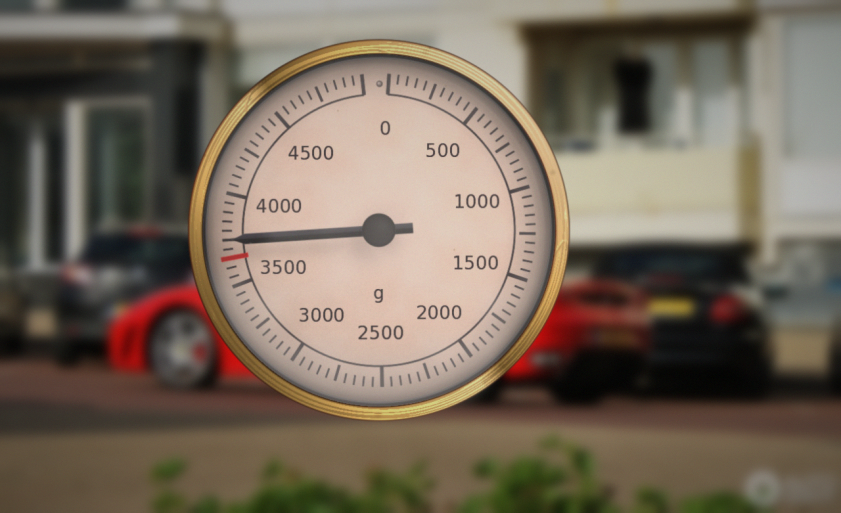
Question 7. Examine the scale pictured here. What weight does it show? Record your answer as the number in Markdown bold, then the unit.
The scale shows **3750** g
